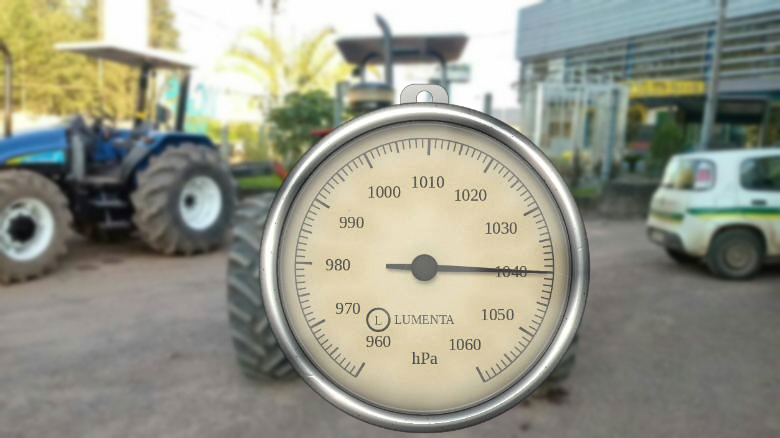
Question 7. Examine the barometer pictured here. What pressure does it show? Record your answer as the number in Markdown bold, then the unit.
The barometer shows **1040** hPa
